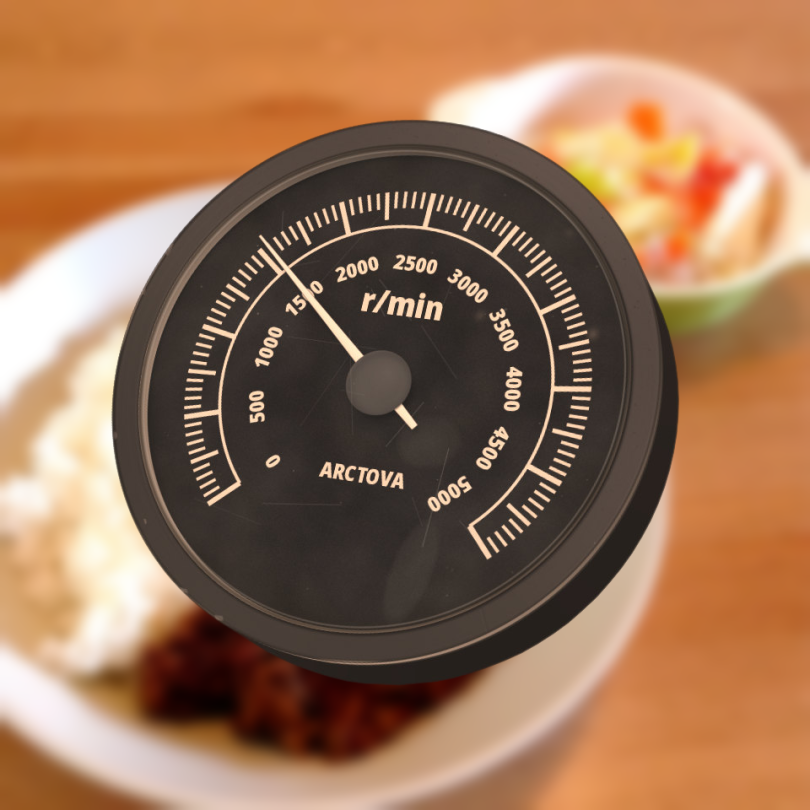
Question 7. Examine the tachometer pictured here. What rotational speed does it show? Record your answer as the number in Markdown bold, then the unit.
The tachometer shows **1550** rpm
